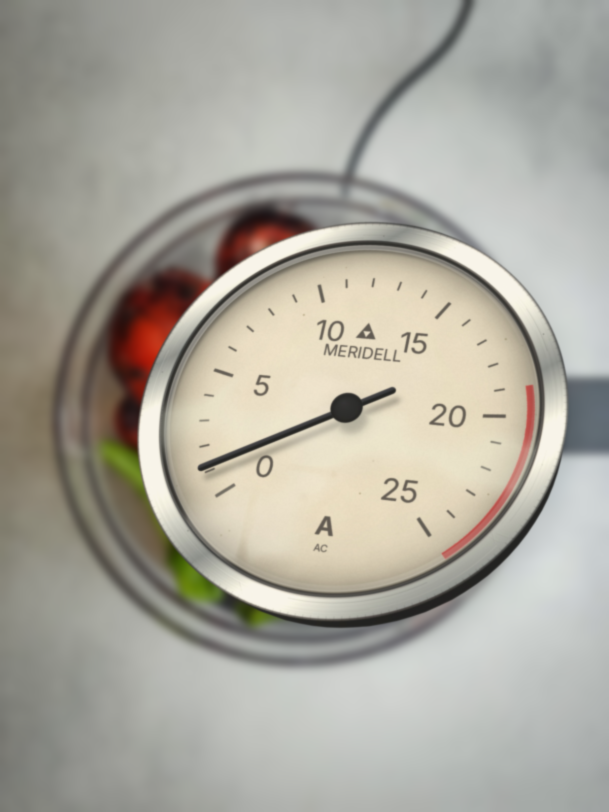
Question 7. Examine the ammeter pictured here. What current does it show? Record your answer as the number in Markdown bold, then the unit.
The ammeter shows **1** A
